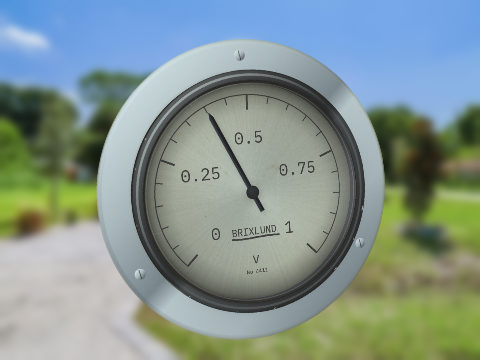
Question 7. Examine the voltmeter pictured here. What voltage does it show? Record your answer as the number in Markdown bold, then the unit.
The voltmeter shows **0.4** V
